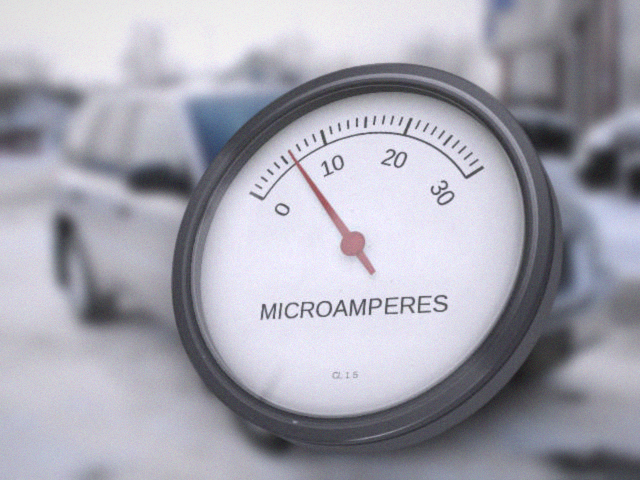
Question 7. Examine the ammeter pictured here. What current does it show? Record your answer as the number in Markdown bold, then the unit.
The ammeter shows **6** µA
